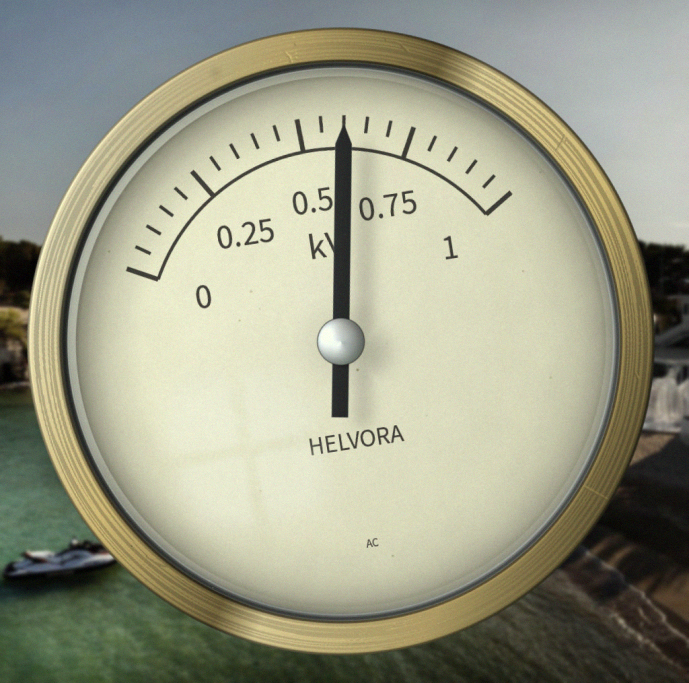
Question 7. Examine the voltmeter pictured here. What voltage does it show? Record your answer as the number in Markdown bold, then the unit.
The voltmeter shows **0.6** kV
